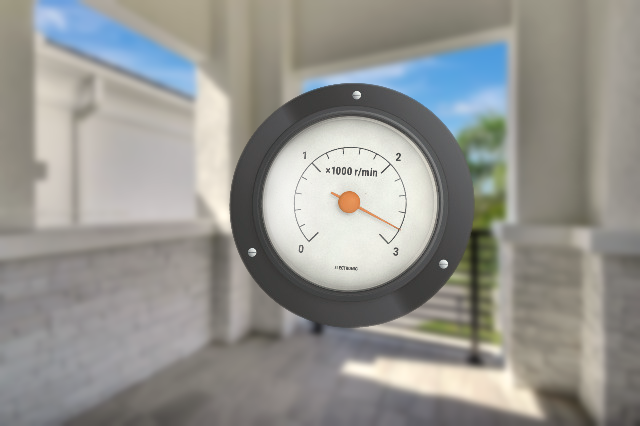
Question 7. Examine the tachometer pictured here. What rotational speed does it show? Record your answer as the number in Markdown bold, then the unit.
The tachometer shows **2800** rpm
